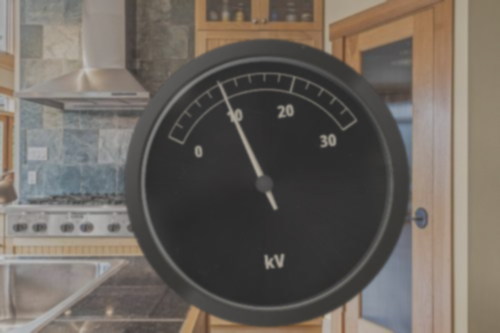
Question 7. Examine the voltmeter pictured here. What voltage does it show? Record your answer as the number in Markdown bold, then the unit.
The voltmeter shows **10** kV
